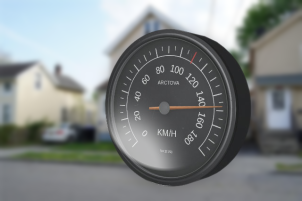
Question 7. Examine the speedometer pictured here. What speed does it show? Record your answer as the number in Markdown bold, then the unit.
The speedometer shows **147.5** km/h
